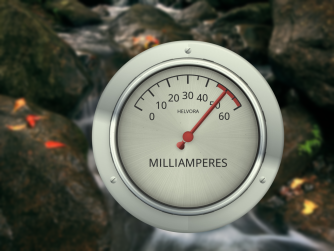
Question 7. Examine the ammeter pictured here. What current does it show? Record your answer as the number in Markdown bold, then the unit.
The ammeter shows **50** mA
